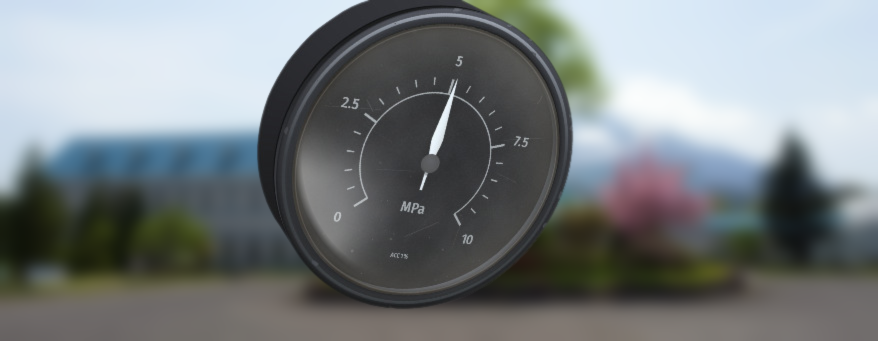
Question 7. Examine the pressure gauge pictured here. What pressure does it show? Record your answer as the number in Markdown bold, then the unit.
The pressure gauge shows **5** MPa
